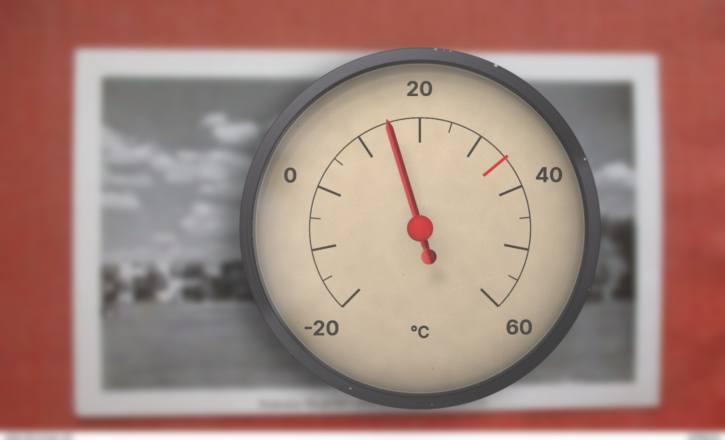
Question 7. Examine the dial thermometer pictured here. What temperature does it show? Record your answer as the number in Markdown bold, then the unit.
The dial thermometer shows **15** °C
